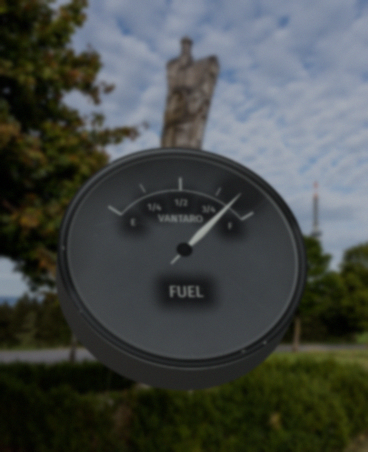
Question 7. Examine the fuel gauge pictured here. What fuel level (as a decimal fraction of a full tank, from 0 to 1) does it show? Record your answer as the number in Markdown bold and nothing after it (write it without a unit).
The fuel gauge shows **0.875**
